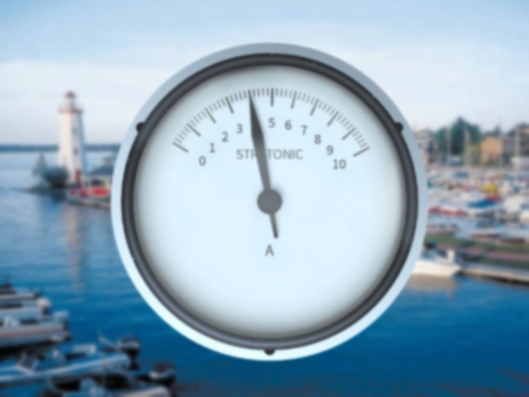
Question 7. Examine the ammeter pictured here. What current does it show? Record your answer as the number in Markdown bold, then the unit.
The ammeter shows **4** A
